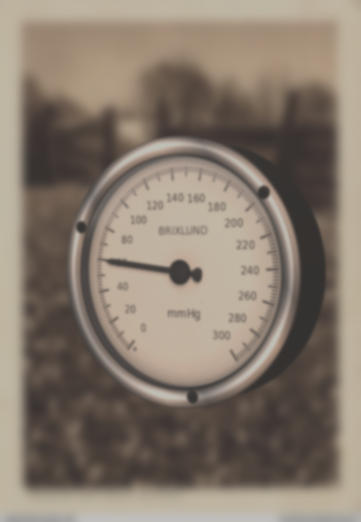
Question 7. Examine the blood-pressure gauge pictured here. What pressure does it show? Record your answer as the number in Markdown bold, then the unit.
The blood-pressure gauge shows **60** mmHg
